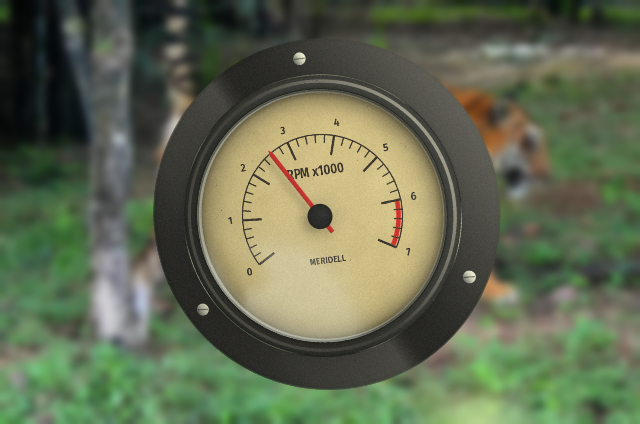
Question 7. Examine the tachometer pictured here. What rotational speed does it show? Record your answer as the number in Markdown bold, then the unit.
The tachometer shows **2600** rpm
